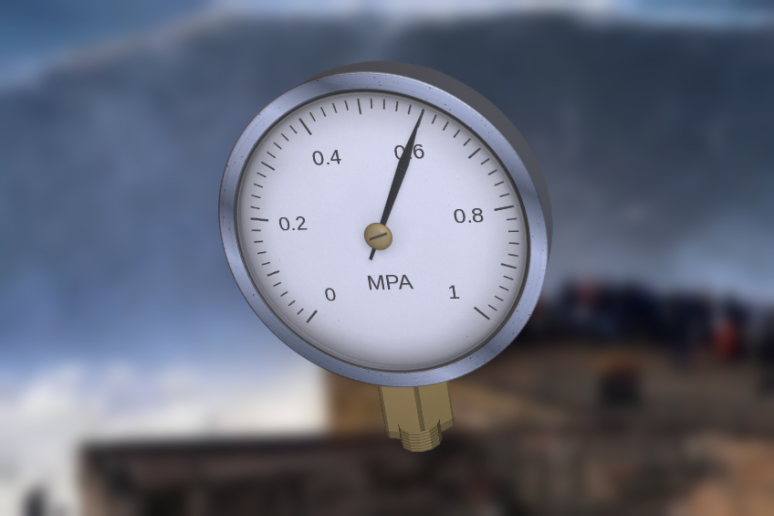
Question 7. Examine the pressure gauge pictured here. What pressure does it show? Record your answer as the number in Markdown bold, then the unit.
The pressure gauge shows **0.6** MPa
